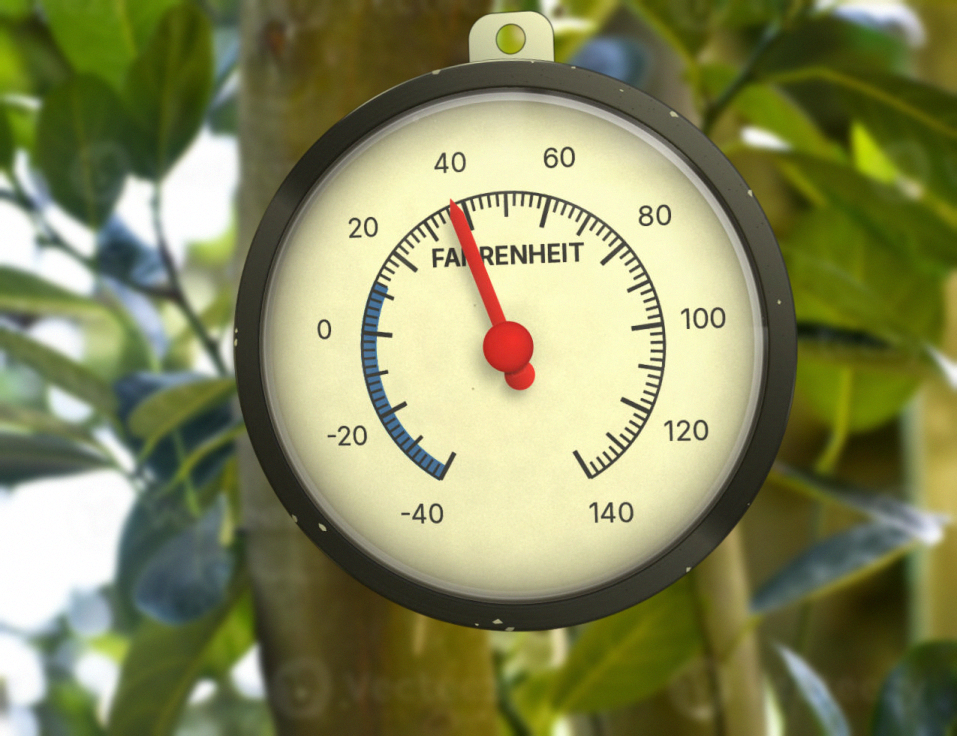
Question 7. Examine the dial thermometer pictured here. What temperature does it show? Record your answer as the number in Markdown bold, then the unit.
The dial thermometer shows **38** °F
